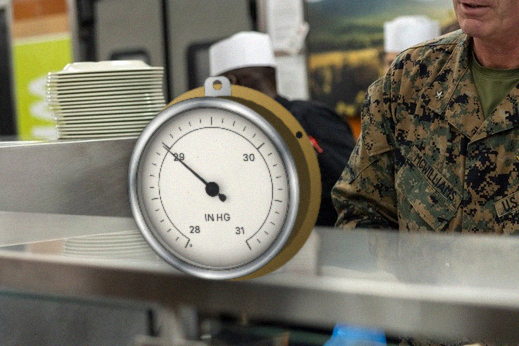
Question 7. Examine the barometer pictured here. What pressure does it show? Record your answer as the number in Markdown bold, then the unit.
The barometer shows **29** inHg
